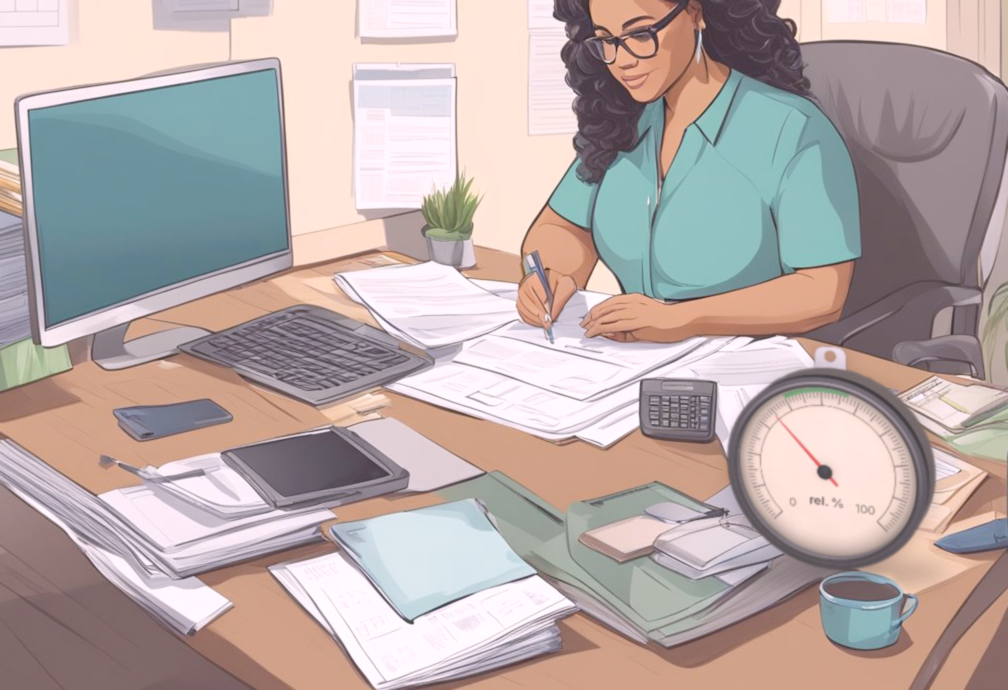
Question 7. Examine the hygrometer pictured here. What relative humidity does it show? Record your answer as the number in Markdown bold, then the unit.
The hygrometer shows **35** %
